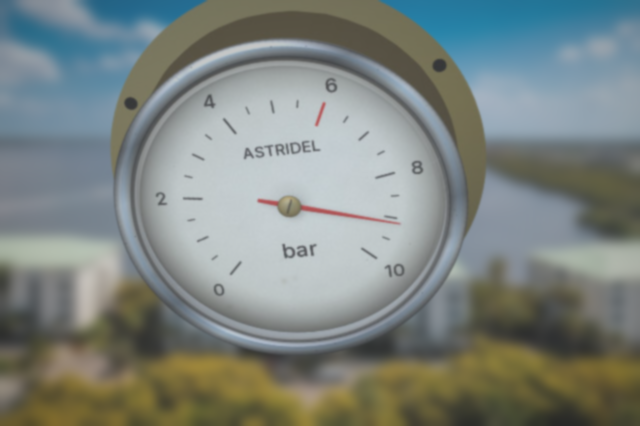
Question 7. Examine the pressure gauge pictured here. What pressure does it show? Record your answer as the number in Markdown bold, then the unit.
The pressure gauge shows **9** bar
